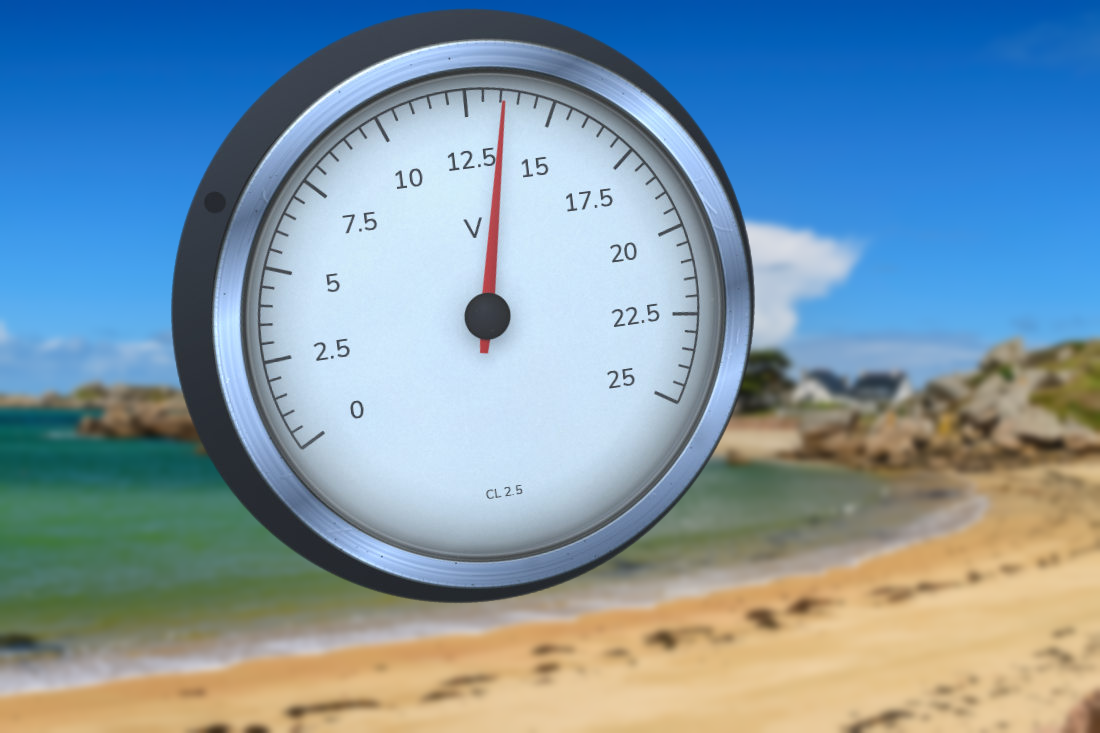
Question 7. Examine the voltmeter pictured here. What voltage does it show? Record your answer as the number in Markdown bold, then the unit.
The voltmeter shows **13.5** V
